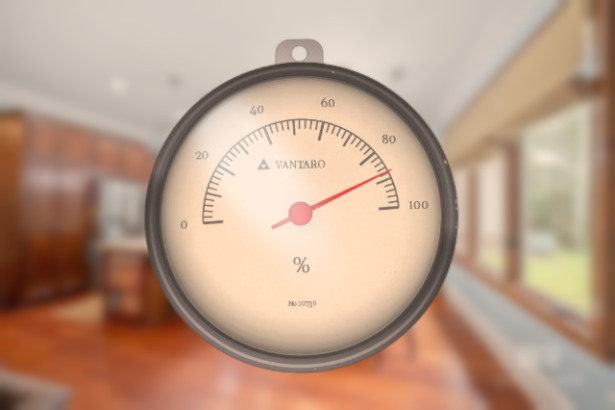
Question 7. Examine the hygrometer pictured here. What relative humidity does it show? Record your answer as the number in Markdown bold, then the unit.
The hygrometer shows **88** %
